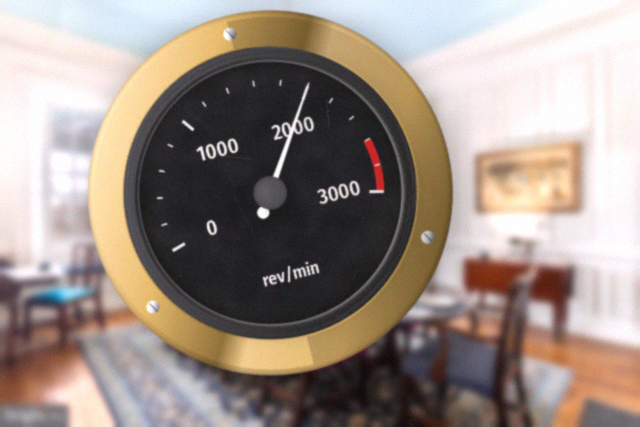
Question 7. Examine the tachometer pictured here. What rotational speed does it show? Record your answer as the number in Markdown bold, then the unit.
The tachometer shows **2000** rpm
